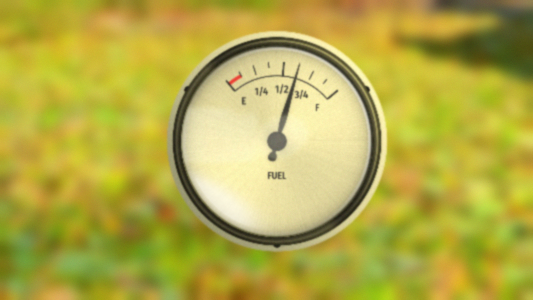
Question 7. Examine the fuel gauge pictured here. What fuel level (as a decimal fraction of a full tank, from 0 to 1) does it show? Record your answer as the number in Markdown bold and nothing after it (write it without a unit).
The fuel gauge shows **0.625**
